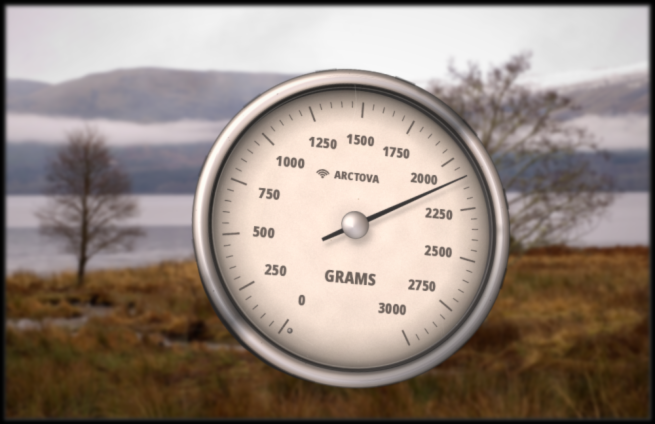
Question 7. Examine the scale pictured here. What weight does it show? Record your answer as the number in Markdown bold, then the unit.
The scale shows **2100** g
